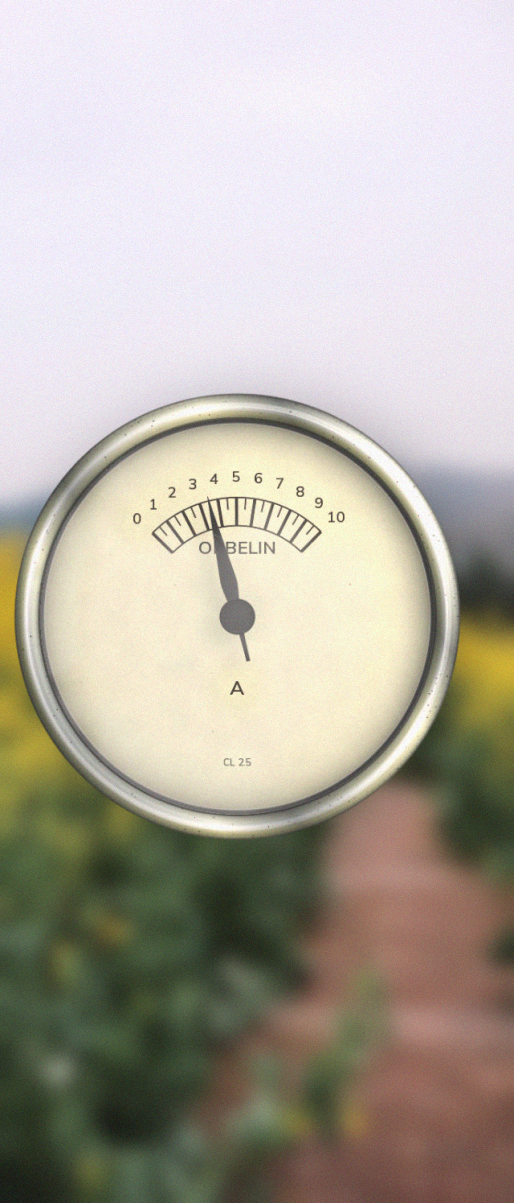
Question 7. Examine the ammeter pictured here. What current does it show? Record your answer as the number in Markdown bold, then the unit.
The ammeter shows **3.5** A
